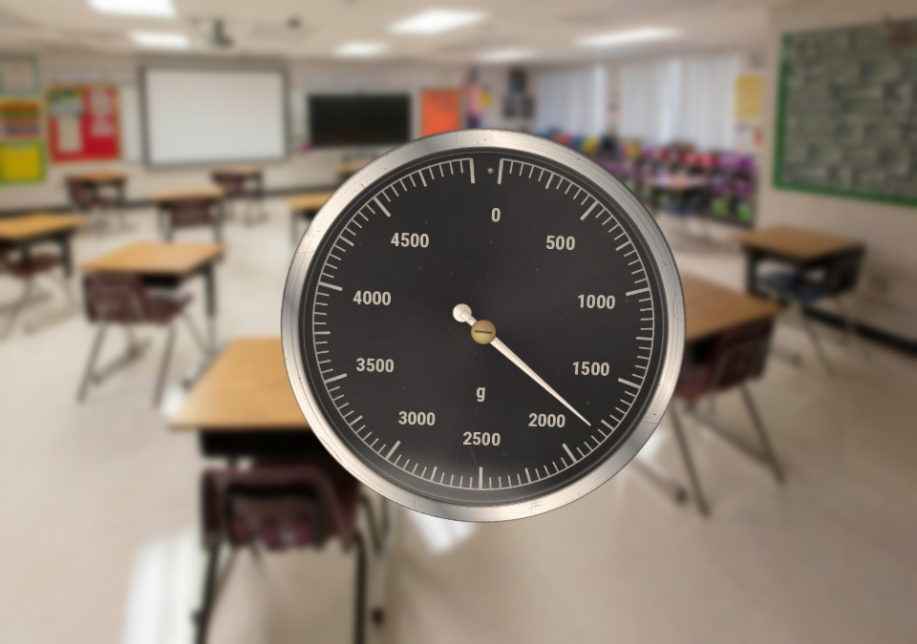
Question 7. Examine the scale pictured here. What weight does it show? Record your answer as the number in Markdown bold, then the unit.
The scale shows **1800** g
